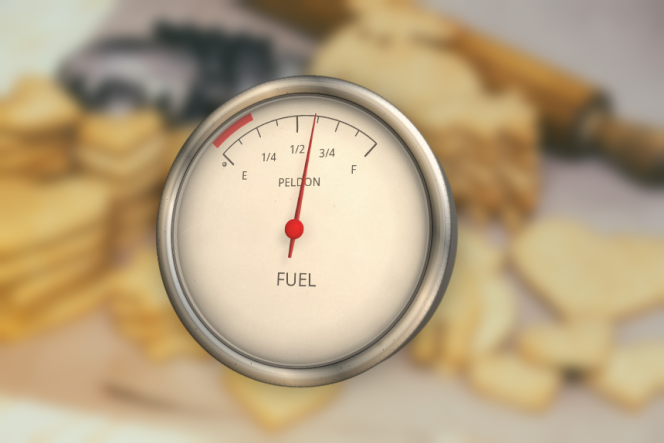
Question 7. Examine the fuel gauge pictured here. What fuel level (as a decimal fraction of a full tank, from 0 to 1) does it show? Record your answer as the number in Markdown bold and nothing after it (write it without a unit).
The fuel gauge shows **0.625**
